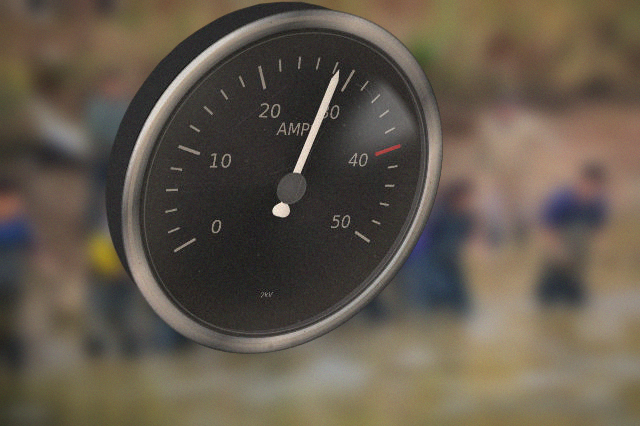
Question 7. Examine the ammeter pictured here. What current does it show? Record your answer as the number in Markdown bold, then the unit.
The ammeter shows **28** A
